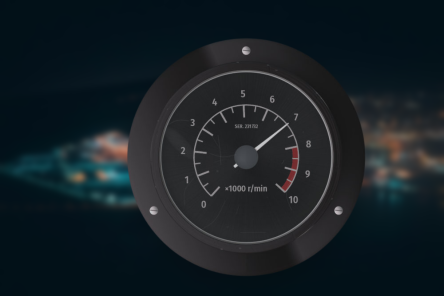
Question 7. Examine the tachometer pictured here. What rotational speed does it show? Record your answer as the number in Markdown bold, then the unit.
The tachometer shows **7000** rpm
